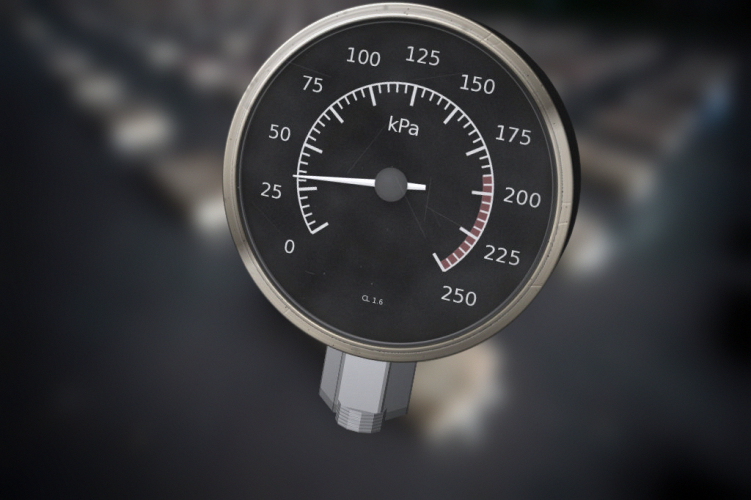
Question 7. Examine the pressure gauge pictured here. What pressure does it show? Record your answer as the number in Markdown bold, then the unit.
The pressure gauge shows **32.5** kPa
